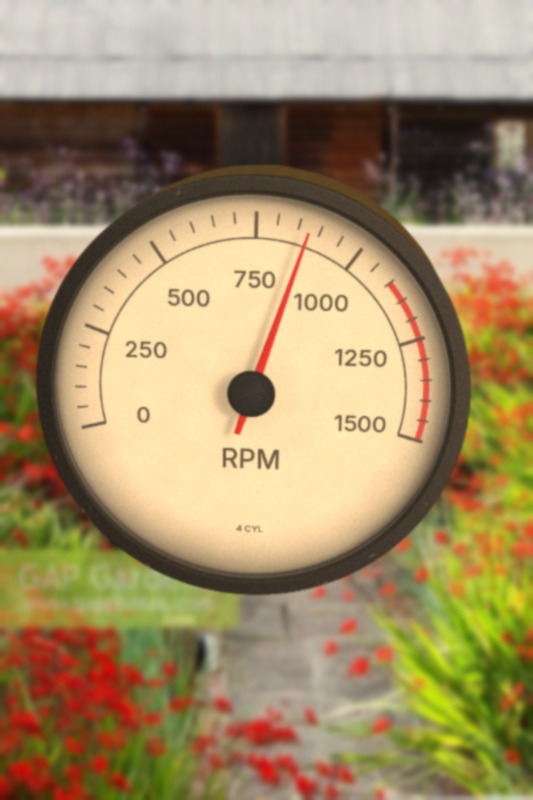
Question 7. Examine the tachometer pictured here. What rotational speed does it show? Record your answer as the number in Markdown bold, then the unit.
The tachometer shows **875** rpm
